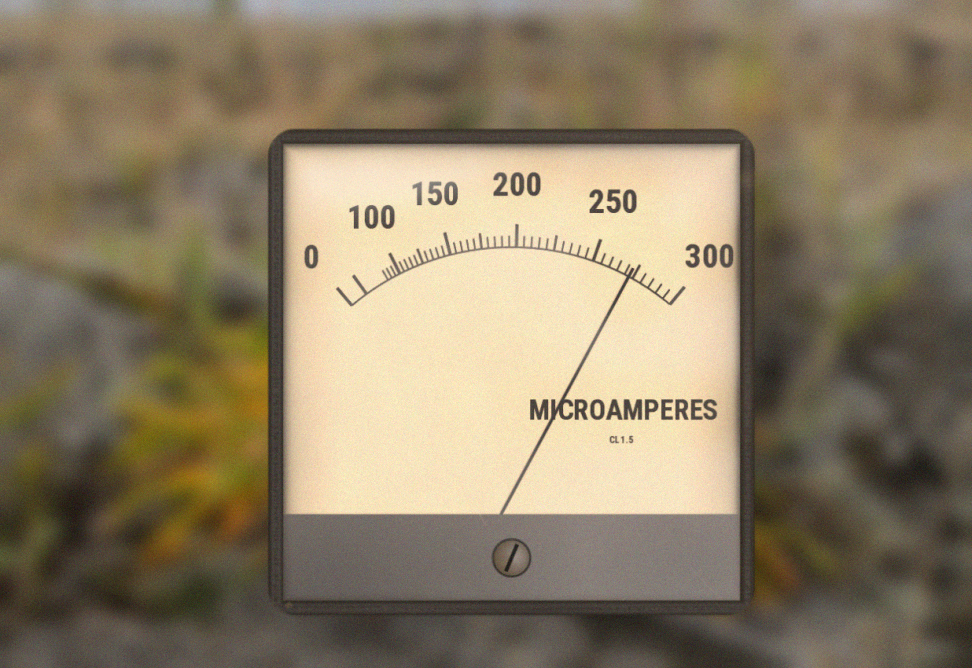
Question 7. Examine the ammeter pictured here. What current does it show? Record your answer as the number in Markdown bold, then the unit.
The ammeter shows **272.5** µA
